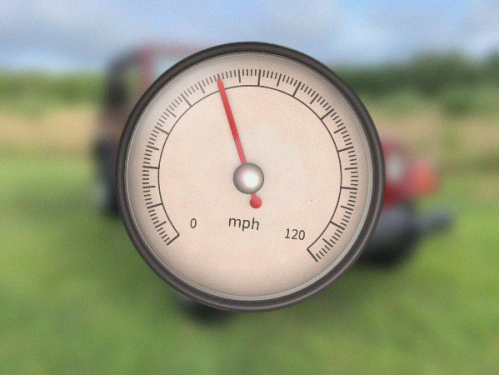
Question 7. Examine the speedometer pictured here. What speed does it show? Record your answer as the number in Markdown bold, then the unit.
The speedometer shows **50** mph
